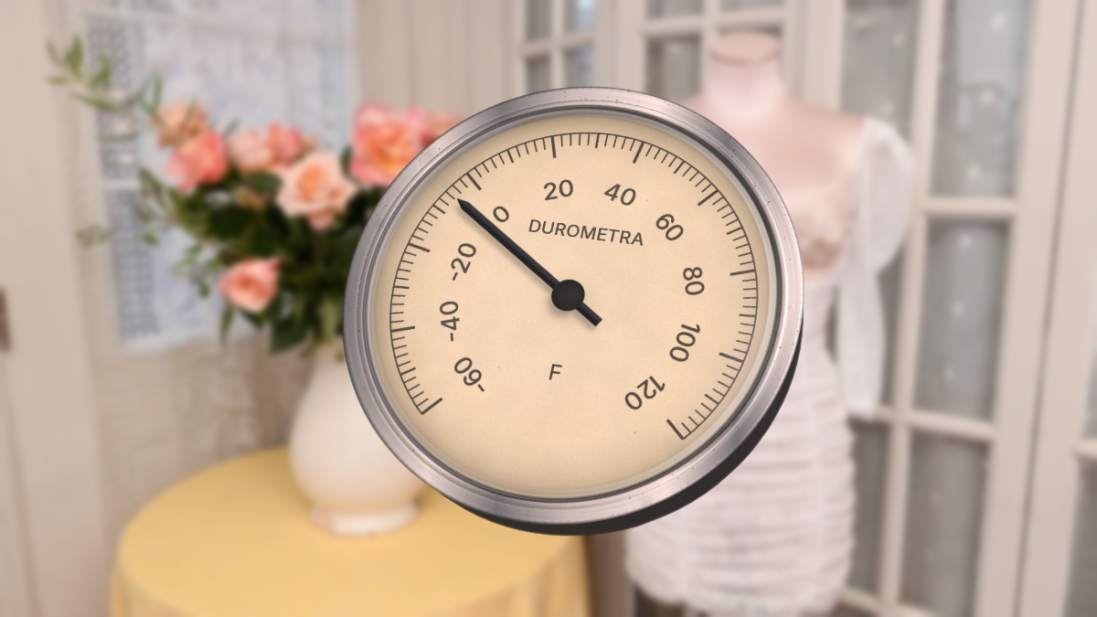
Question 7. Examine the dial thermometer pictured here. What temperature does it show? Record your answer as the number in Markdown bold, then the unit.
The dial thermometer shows **-6** °F
